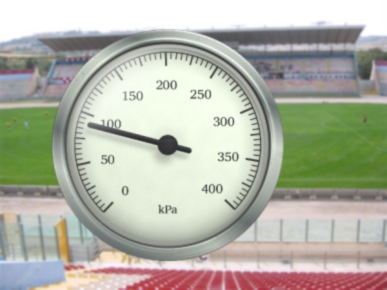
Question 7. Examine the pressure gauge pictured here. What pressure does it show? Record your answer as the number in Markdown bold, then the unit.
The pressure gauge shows **90** kPa
